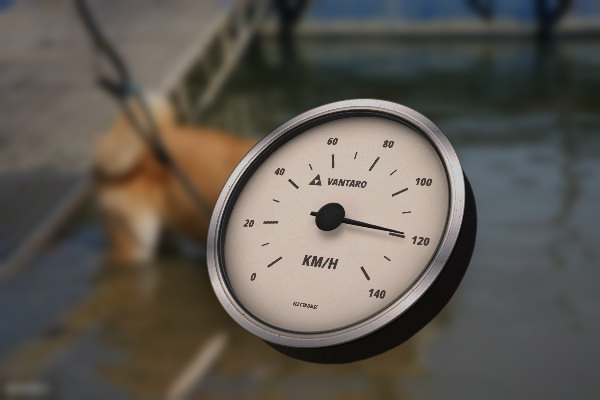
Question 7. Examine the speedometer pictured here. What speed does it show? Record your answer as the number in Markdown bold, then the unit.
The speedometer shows **120** km/h
